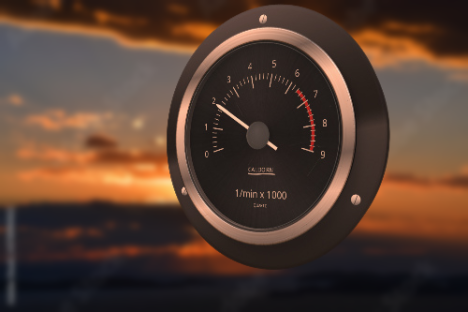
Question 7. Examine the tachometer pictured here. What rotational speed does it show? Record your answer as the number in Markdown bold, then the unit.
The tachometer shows **2000** rpm
